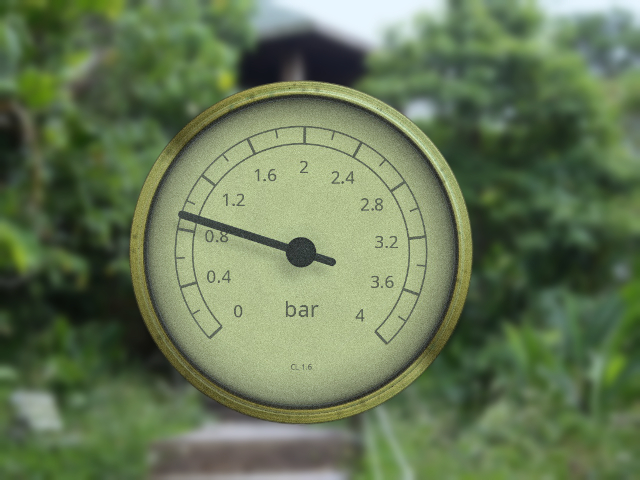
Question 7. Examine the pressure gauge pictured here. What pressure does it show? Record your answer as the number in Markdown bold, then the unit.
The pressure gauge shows **0.9** bar
